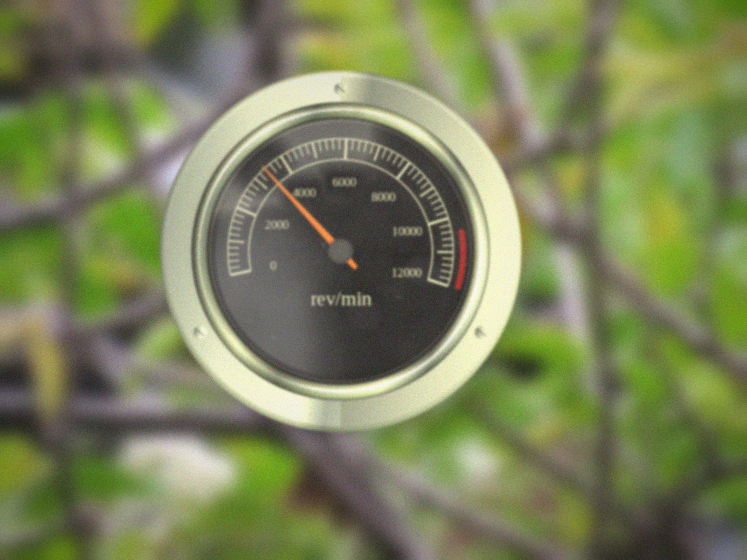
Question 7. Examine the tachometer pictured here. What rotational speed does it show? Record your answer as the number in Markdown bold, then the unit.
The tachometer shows **3400** rpm
